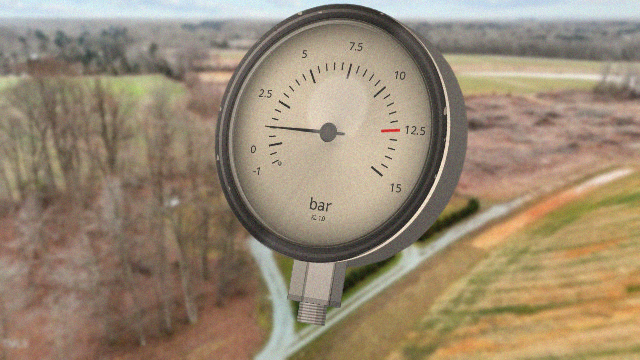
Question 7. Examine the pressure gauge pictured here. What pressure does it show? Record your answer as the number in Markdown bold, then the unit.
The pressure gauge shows **1** bar
